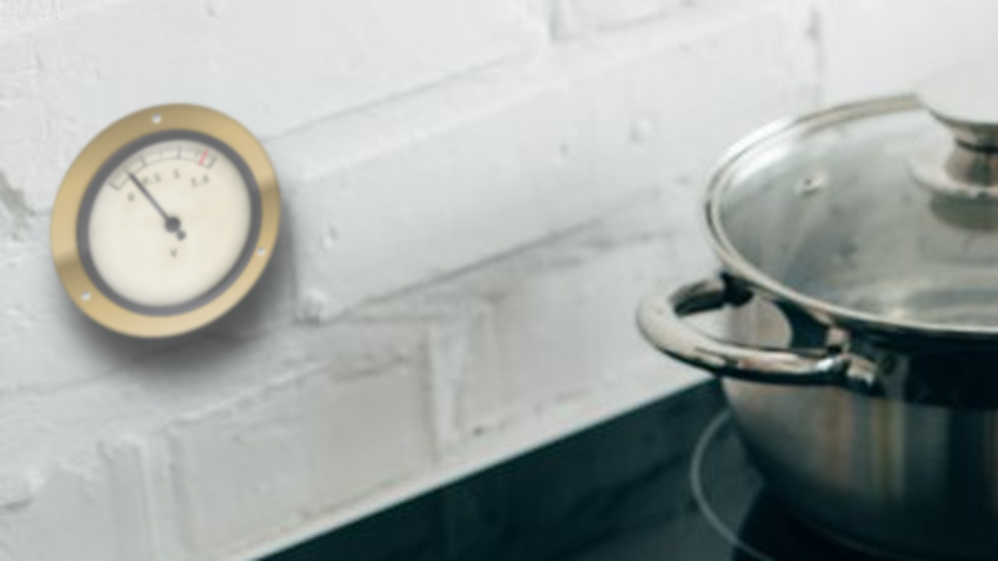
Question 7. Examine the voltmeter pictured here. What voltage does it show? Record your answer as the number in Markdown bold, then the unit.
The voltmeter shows **0.25** V
